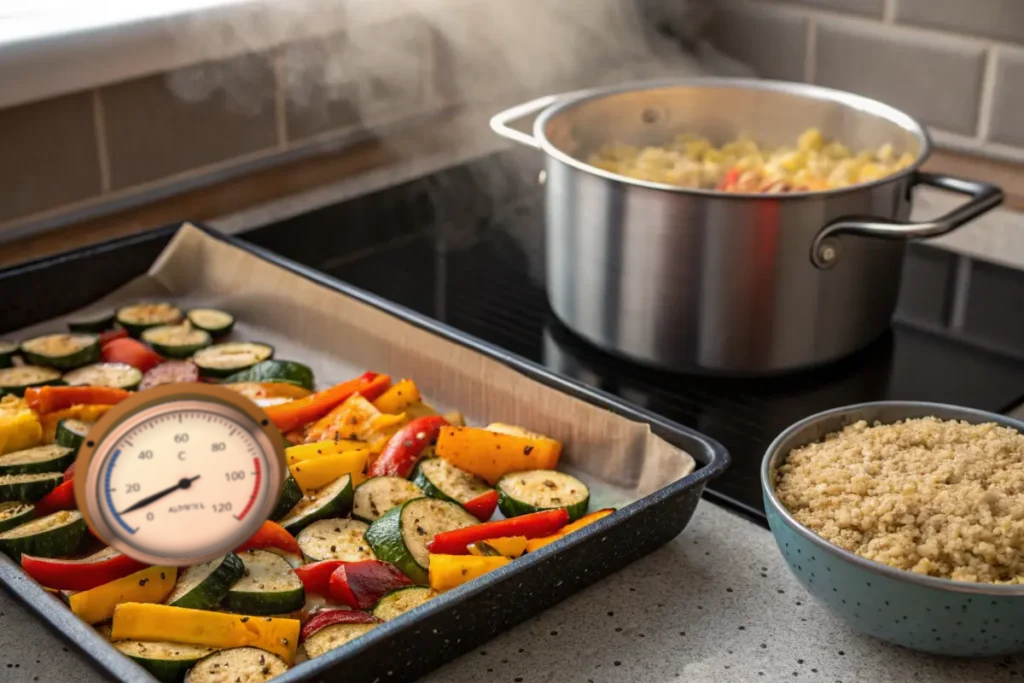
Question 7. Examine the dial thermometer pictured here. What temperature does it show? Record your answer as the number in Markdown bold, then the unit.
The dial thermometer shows **10** °C
